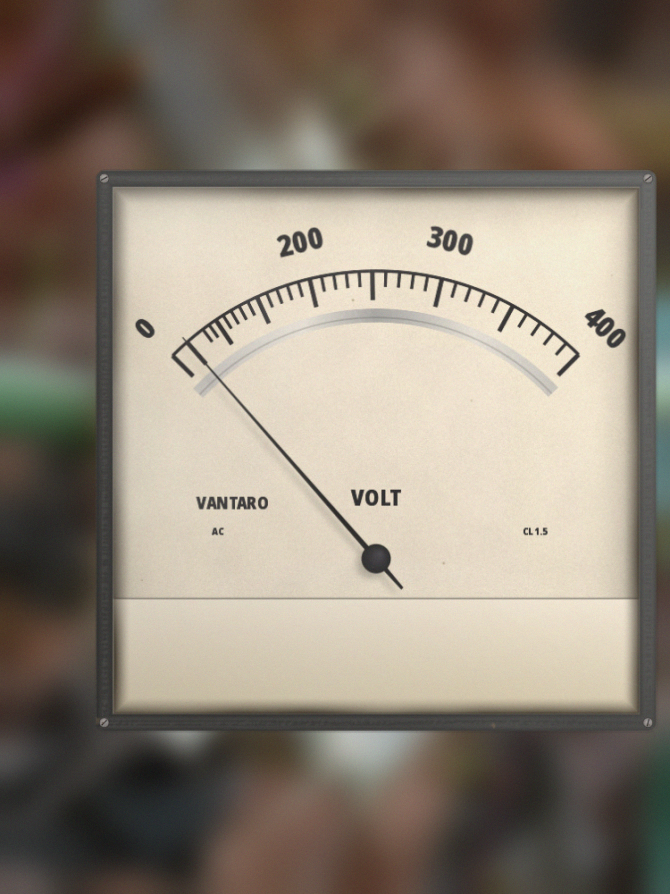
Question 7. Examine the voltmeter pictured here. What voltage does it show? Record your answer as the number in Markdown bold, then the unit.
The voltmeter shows **50** V
